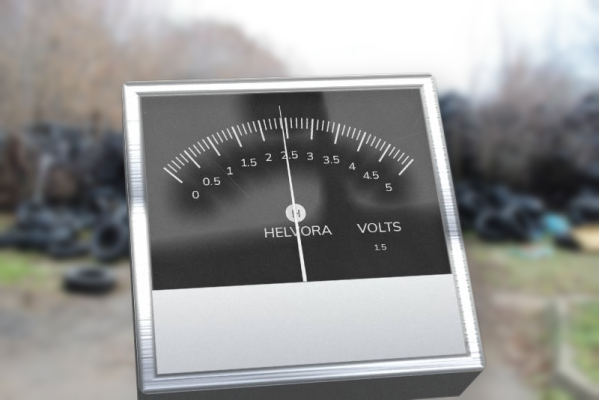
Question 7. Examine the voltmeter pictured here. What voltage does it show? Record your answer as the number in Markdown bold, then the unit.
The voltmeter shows **2.4** V
